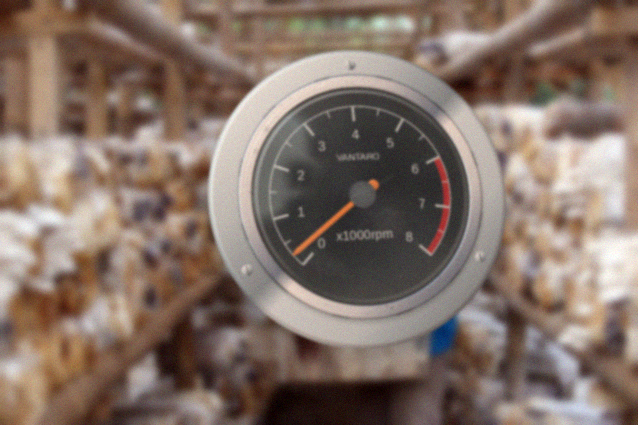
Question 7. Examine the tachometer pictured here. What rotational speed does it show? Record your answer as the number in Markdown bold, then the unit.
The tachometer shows **250** rpm
